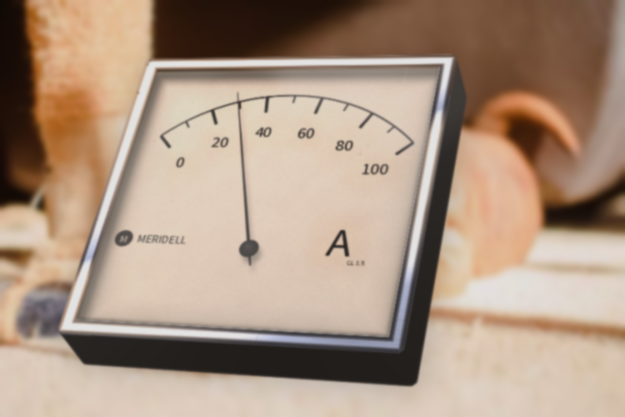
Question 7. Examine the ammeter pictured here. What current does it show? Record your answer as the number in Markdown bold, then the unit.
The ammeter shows **30** A
